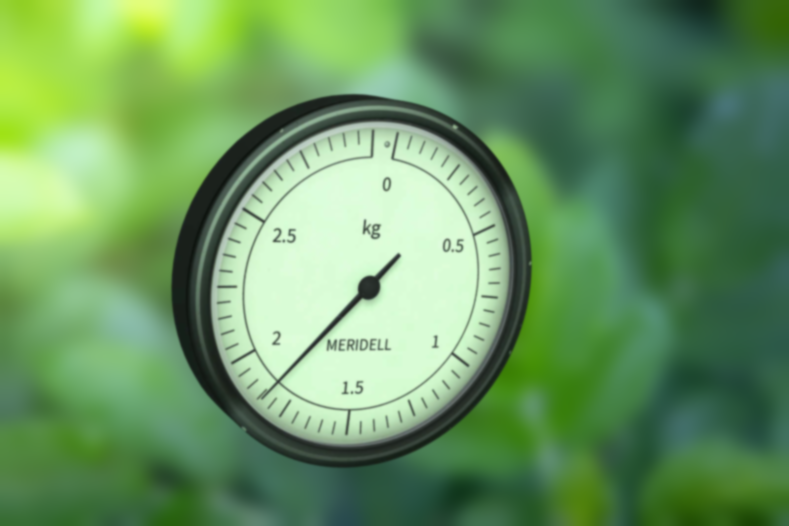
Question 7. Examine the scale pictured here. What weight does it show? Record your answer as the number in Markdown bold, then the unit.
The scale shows **1.85** kg
